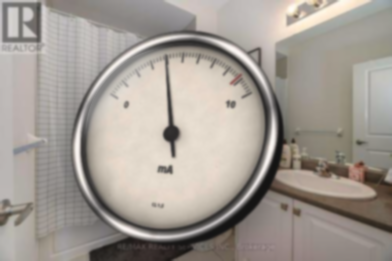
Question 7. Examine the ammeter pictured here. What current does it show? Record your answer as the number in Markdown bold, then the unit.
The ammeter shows **4** mA
